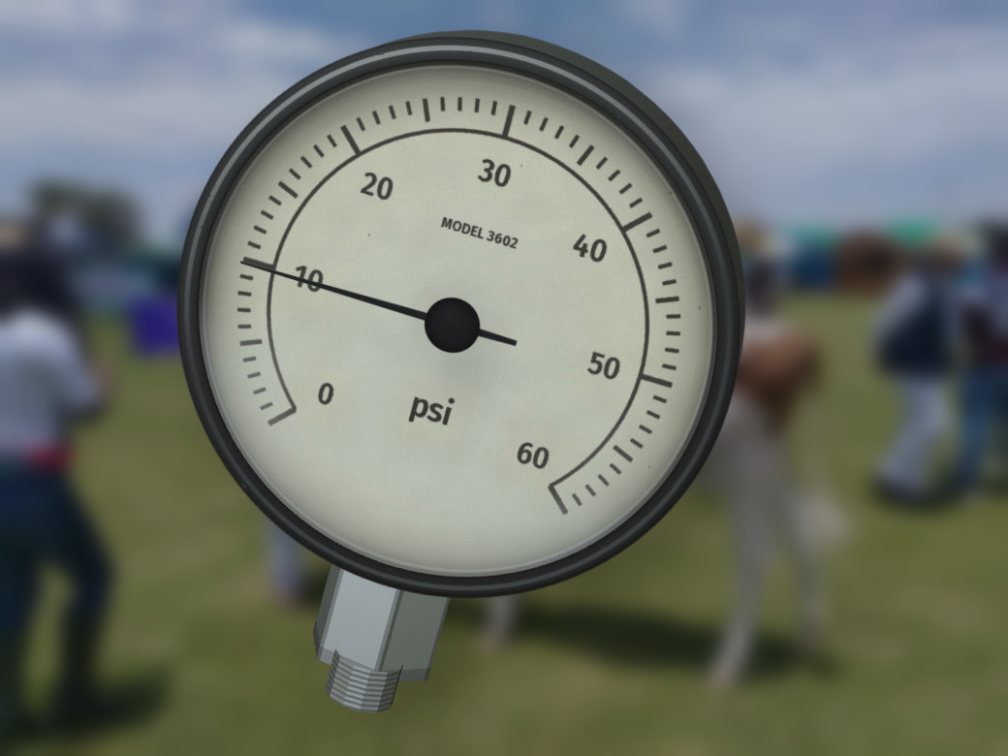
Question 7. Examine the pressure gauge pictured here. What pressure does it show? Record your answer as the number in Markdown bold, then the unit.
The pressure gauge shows **10** psi
